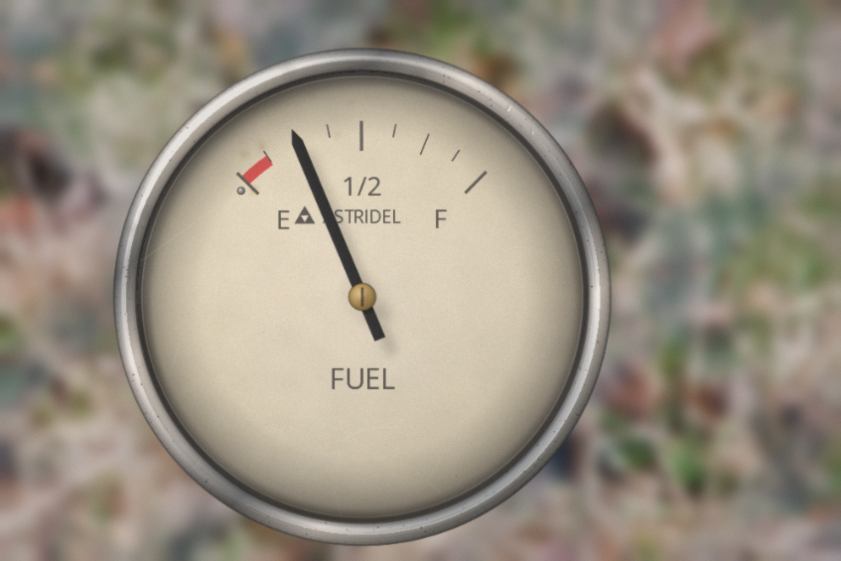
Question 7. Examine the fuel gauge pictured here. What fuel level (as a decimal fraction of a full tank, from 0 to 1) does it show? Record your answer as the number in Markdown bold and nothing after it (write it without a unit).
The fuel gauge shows **0.25**
